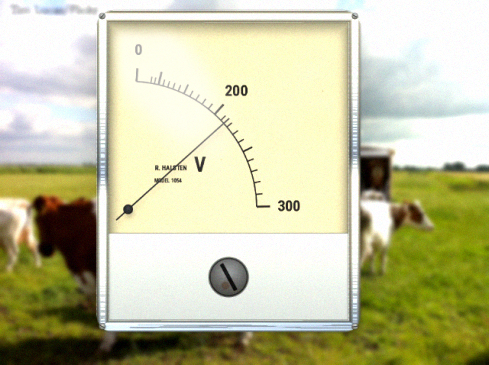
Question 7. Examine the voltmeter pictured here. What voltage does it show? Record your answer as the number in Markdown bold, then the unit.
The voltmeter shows **215** V
